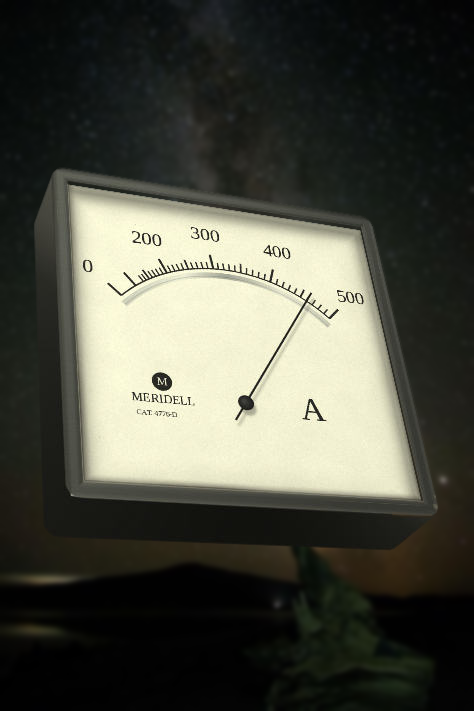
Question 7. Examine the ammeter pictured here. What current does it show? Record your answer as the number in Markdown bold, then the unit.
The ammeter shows **460** A
